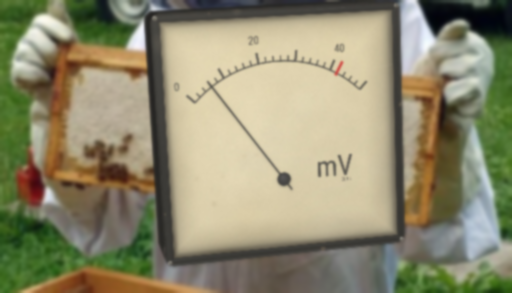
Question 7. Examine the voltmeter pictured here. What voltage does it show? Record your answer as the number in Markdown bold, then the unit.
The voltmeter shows **6** mV
